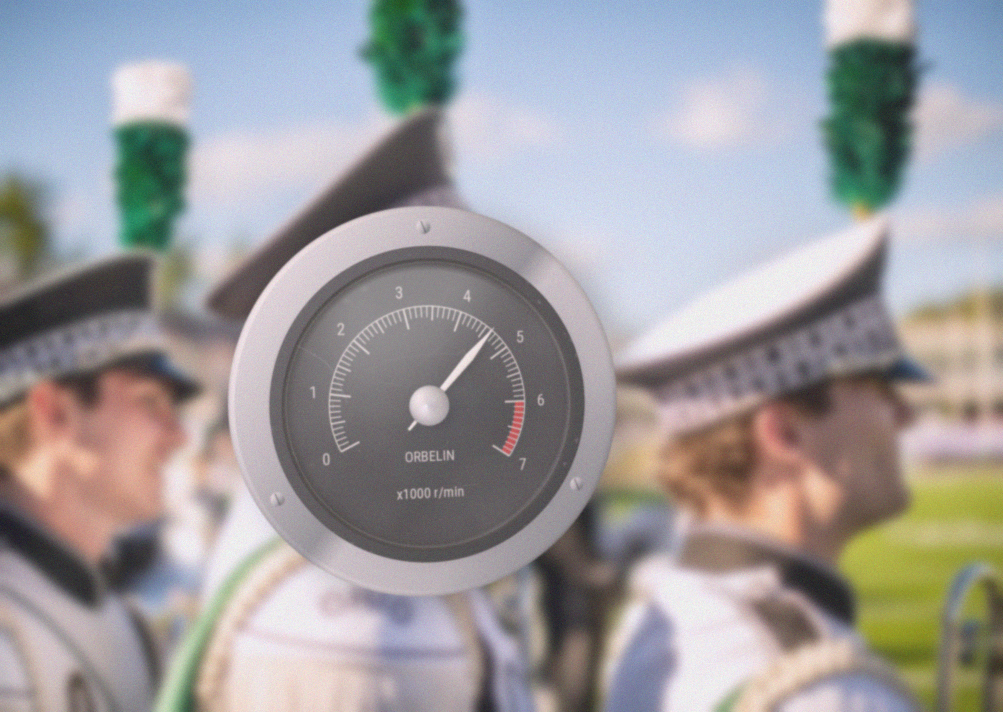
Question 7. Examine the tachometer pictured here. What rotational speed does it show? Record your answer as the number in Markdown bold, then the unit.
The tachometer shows **4600** rpm
